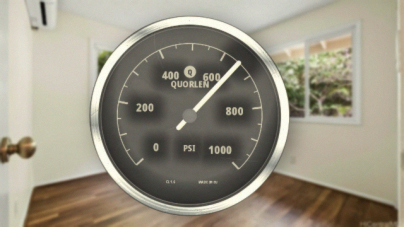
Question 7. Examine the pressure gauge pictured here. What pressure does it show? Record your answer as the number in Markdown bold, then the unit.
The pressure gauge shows **650** psi
